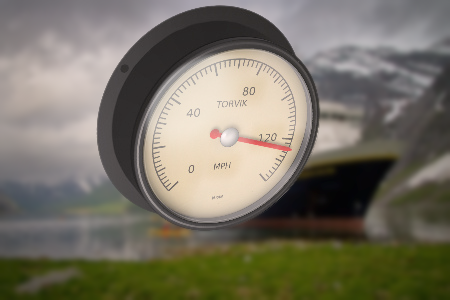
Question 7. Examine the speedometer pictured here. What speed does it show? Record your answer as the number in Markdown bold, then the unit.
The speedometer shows **124** mph
